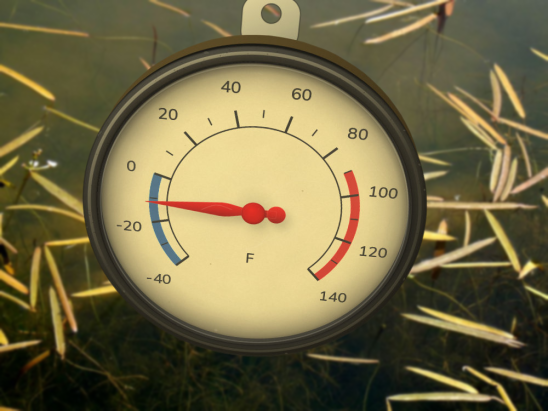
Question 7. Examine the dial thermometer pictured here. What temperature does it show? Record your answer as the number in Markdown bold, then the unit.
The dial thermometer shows **-10** °F
